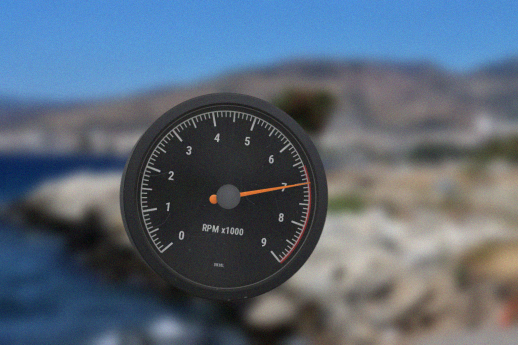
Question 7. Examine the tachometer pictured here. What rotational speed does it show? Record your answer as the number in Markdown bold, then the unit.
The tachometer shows **7000** rpm
